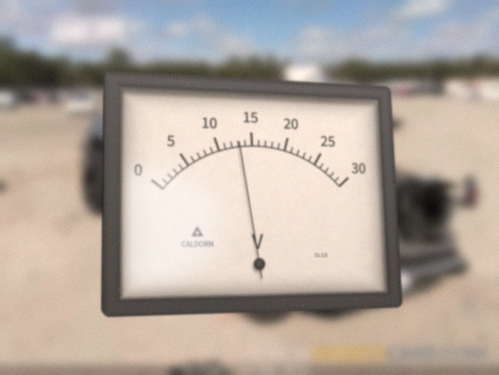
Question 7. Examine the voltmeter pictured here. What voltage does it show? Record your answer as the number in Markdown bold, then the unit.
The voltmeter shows **13** V
